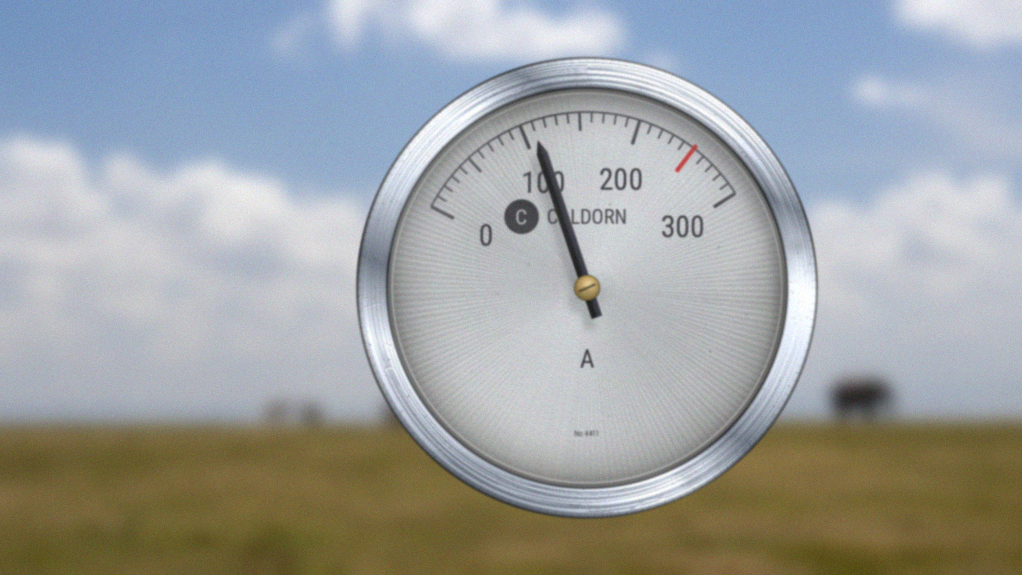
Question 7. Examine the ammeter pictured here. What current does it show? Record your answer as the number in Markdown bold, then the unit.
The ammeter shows **110** A
